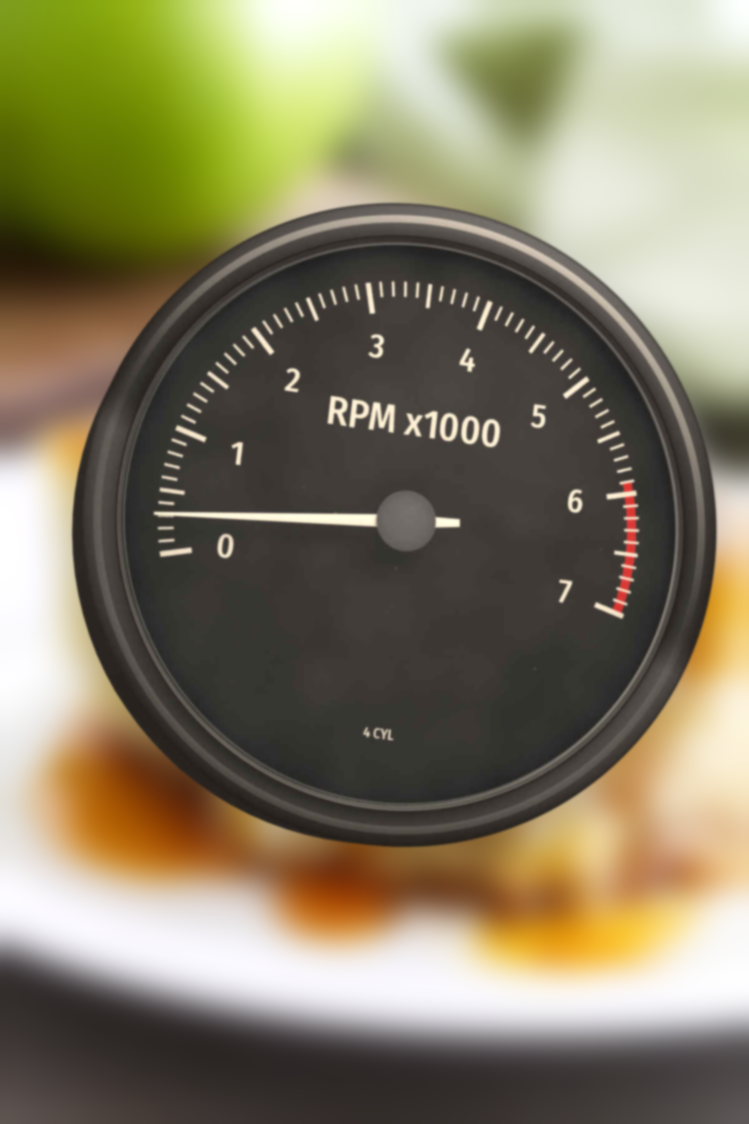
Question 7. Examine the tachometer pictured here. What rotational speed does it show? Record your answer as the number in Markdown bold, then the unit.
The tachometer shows **300** rpm
